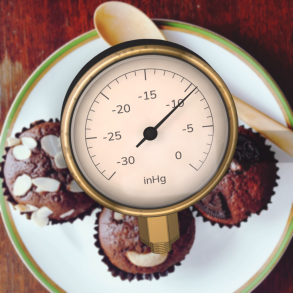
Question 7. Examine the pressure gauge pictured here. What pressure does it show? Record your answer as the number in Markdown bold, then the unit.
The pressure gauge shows **-9.5** inHg
